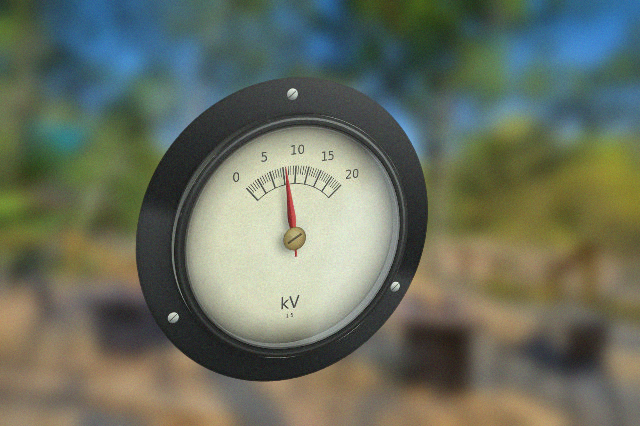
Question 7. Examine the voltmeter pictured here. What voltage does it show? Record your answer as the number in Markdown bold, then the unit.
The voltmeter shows **7.5** kV
